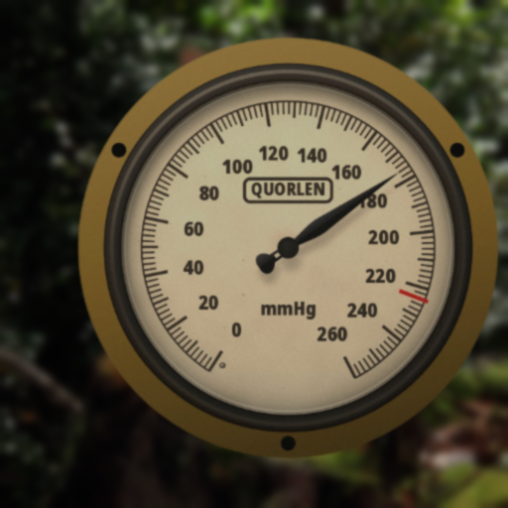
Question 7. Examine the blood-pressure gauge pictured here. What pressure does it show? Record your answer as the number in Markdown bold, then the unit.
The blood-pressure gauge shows **176** mmHg
